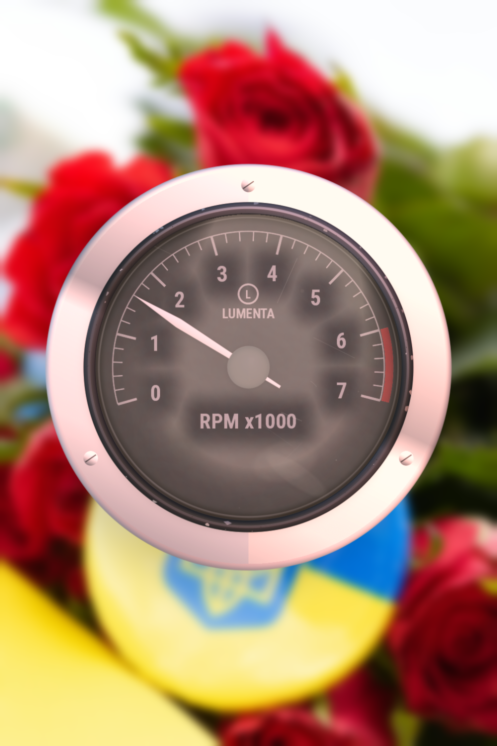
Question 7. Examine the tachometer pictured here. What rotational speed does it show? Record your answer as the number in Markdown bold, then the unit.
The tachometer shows **1600** rpm
